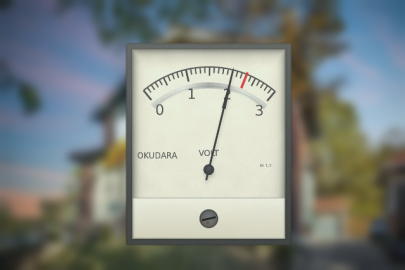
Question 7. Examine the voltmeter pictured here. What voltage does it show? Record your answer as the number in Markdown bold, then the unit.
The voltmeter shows **2** V
